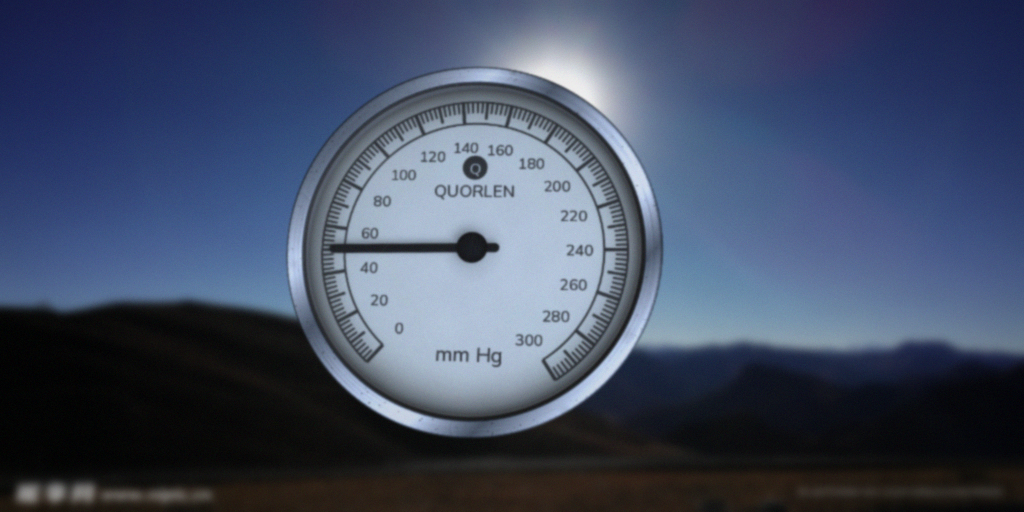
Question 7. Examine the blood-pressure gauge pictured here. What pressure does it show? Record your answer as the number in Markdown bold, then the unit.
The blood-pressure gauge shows **50** mmHg
